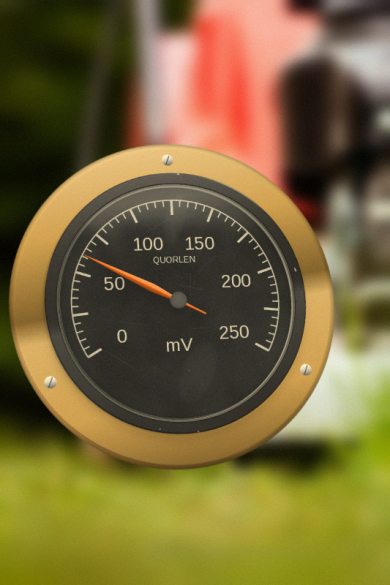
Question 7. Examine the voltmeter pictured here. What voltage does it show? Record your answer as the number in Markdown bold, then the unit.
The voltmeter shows **60** mV
